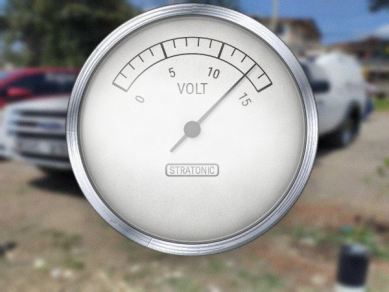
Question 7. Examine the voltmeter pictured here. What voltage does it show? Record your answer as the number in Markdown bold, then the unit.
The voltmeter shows **13** V
